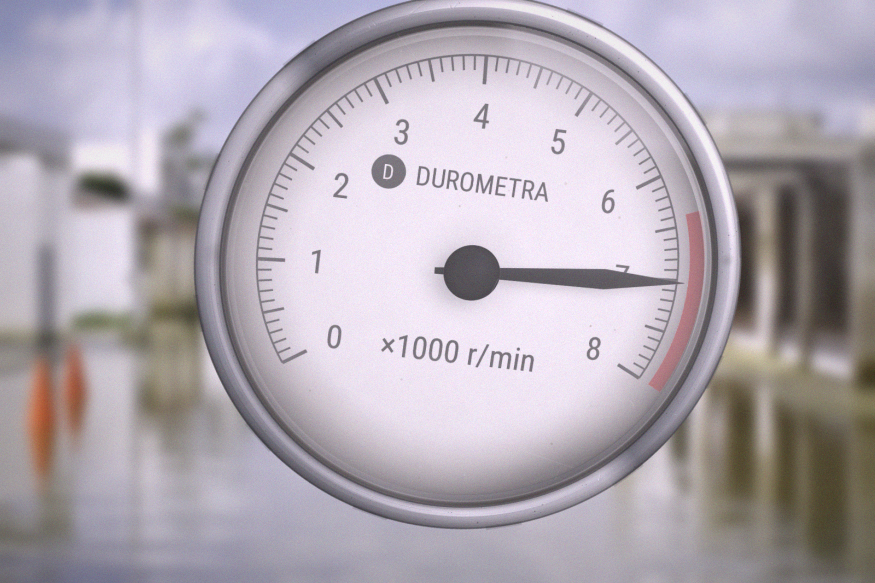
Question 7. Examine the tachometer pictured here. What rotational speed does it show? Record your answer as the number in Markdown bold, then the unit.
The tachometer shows **7000** rpm
